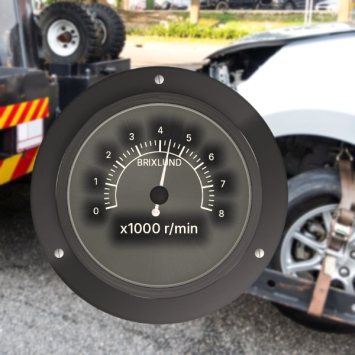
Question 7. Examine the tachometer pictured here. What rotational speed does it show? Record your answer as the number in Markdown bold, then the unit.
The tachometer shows **4400** rpm
